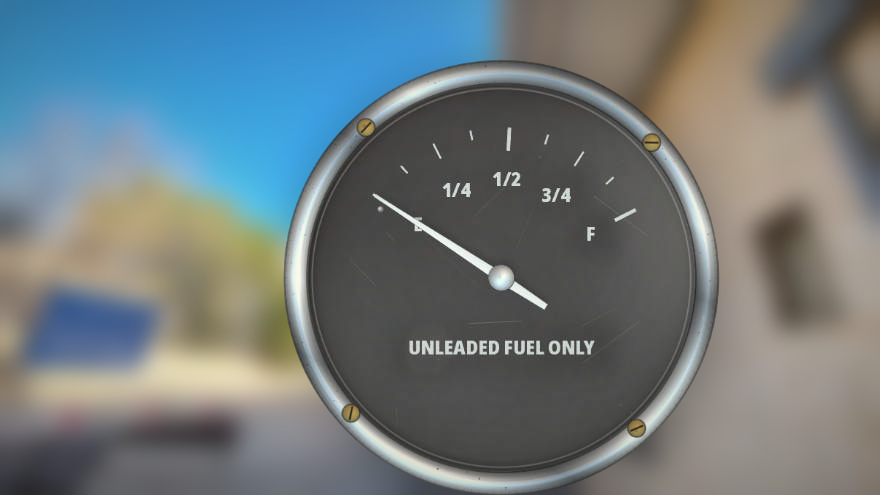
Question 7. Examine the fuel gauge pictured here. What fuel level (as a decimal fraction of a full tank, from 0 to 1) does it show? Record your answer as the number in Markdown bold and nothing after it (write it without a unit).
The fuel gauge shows **0**
